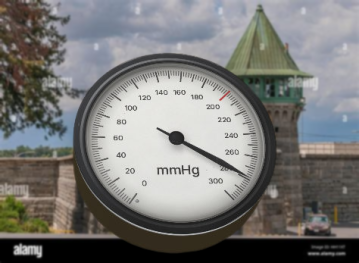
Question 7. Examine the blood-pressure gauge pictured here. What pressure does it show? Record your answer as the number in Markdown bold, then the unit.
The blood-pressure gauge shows **280** mmHg
